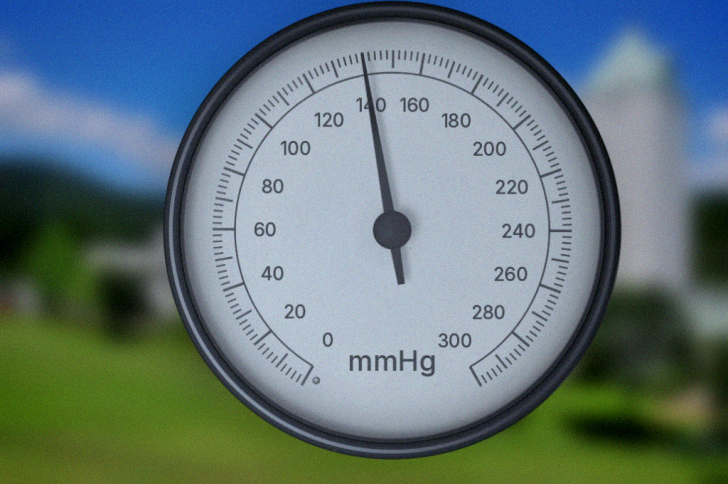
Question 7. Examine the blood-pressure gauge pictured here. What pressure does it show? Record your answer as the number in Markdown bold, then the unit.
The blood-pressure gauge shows **140** mmHg
